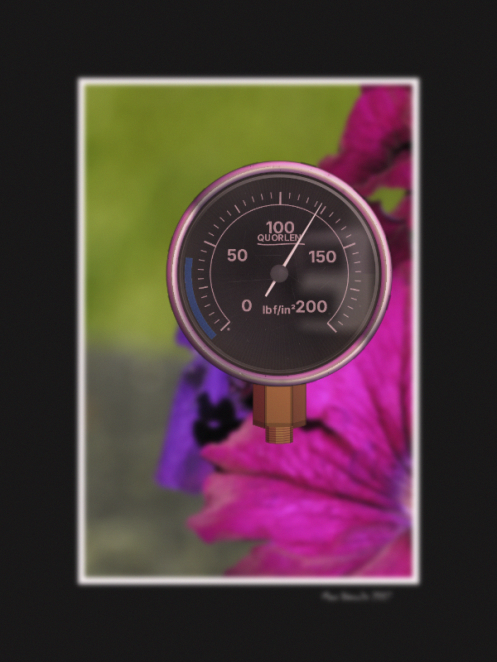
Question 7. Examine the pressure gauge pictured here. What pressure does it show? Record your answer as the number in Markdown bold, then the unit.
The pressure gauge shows **122.5** psi
